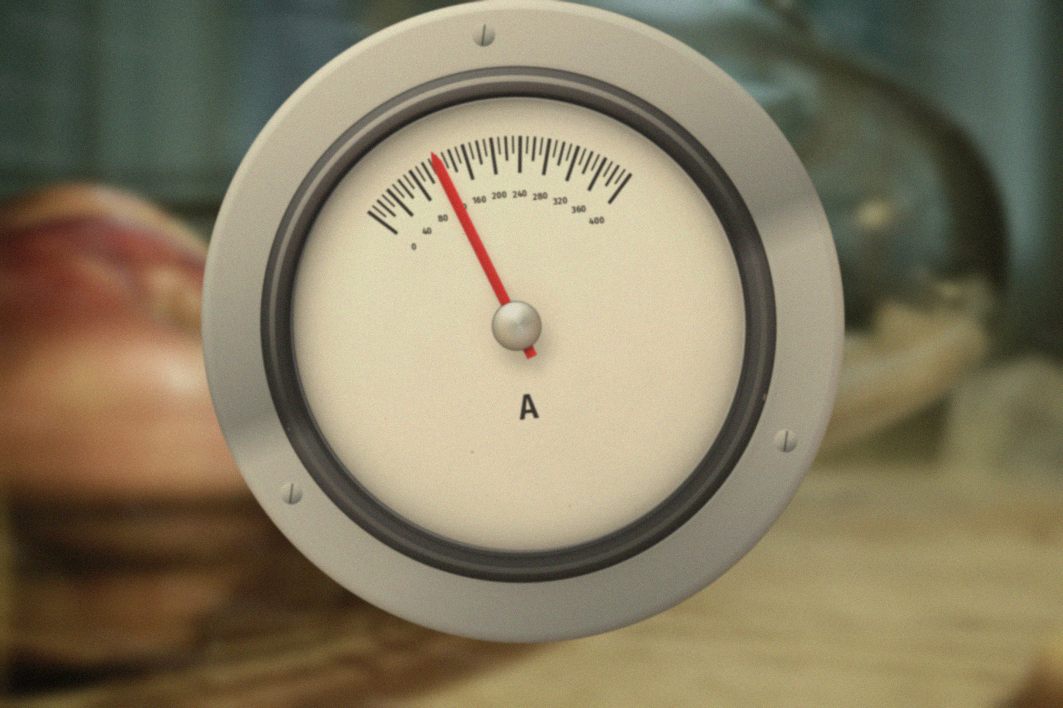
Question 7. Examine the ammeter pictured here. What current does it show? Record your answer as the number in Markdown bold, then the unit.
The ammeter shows **120** A
